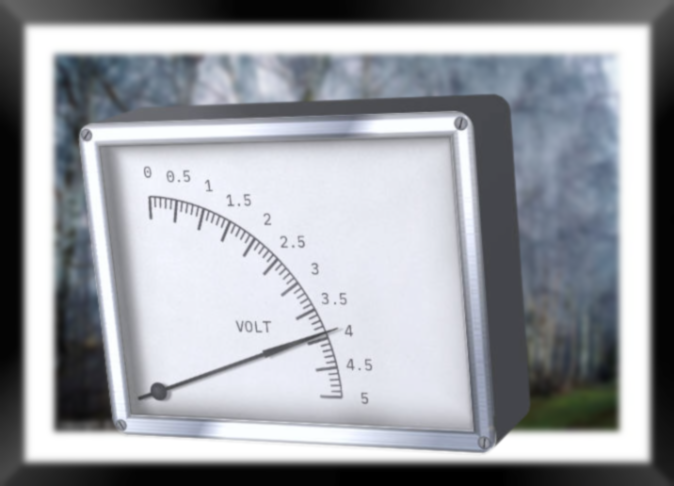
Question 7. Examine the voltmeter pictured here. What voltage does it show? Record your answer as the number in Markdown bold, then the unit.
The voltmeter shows **3.9** V
